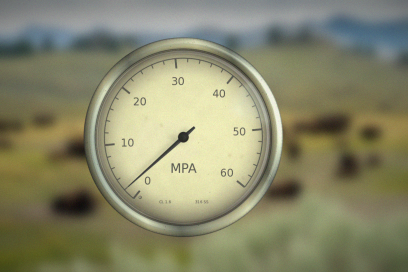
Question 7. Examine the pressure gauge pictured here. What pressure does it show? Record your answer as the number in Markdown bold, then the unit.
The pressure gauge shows **2** MPa
